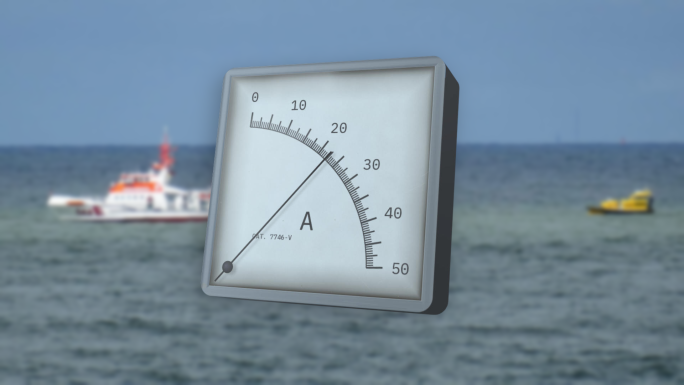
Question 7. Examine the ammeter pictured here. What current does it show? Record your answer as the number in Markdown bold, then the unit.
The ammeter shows **22.5** A
